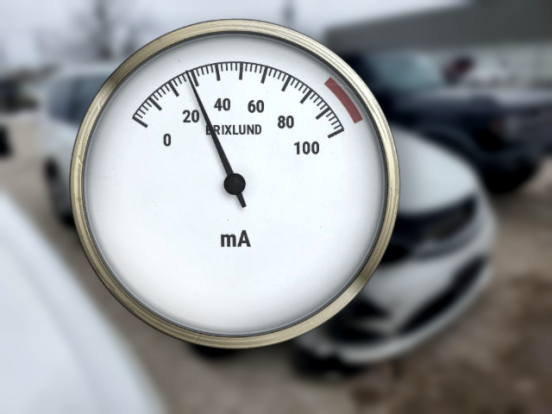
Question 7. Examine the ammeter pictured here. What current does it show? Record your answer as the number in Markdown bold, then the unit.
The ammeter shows **28** mA
